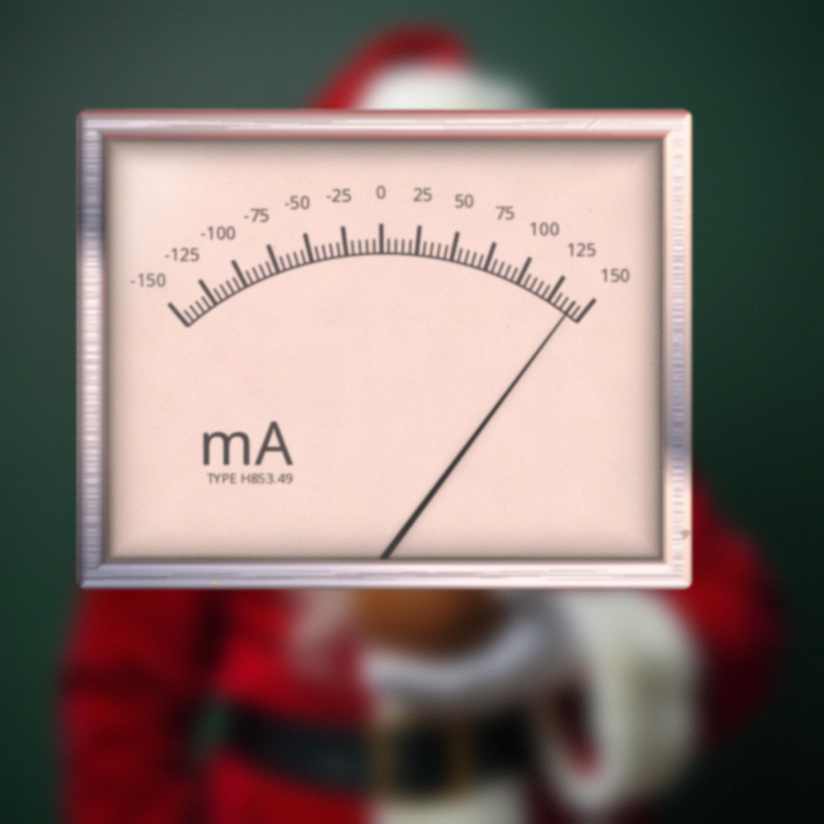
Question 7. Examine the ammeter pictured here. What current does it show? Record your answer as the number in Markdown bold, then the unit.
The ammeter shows **140** mA
